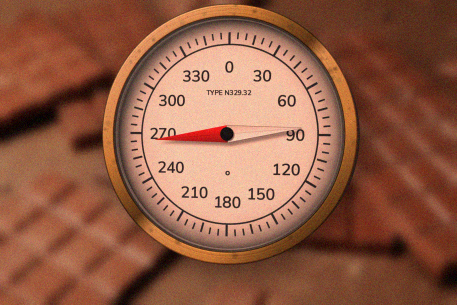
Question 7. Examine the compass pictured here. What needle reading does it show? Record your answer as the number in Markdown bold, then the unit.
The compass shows **265** °
